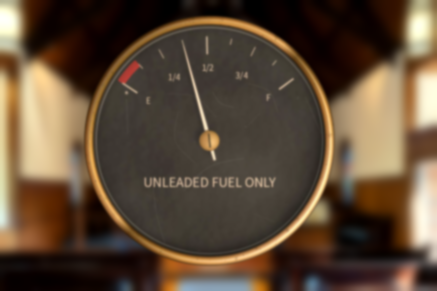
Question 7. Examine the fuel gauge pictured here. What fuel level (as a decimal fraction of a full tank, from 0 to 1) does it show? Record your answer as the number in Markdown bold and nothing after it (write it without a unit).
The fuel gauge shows **0.375**
